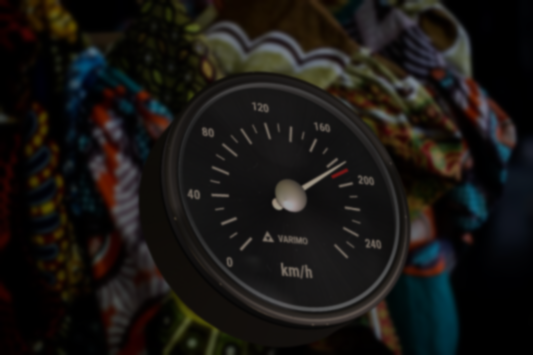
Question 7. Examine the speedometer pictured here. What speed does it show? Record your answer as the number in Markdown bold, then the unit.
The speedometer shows **185** km/h
